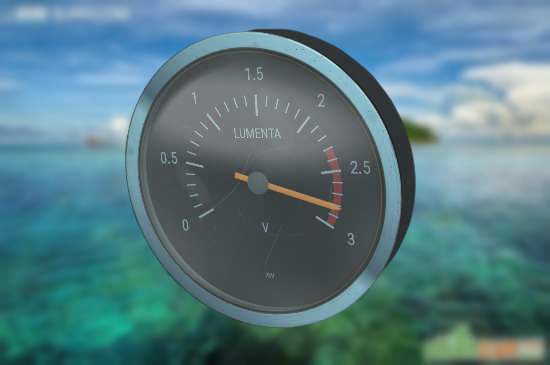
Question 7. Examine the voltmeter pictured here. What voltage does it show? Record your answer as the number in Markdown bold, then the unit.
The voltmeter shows **2.8** V
